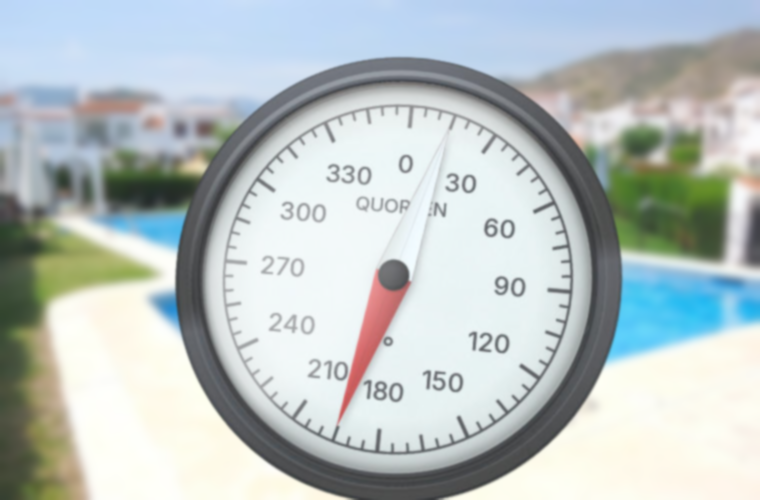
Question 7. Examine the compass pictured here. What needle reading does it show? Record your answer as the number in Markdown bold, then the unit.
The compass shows **195** °
